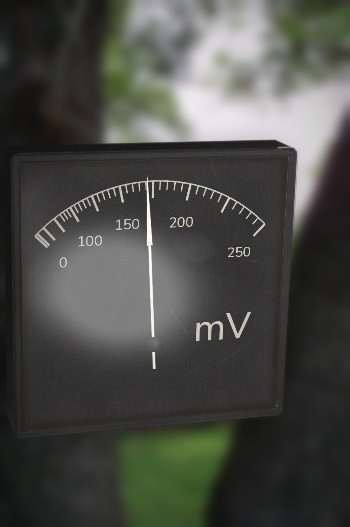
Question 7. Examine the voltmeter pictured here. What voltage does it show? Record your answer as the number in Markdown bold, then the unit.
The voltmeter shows **170** mV
